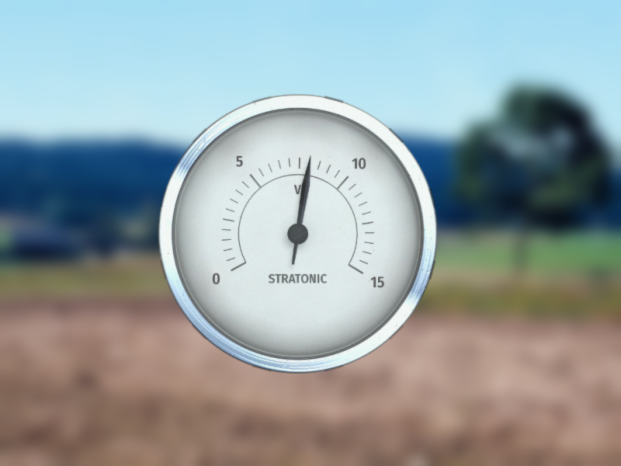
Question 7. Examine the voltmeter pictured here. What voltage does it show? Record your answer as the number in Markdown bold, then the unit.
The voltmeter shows **8** V
